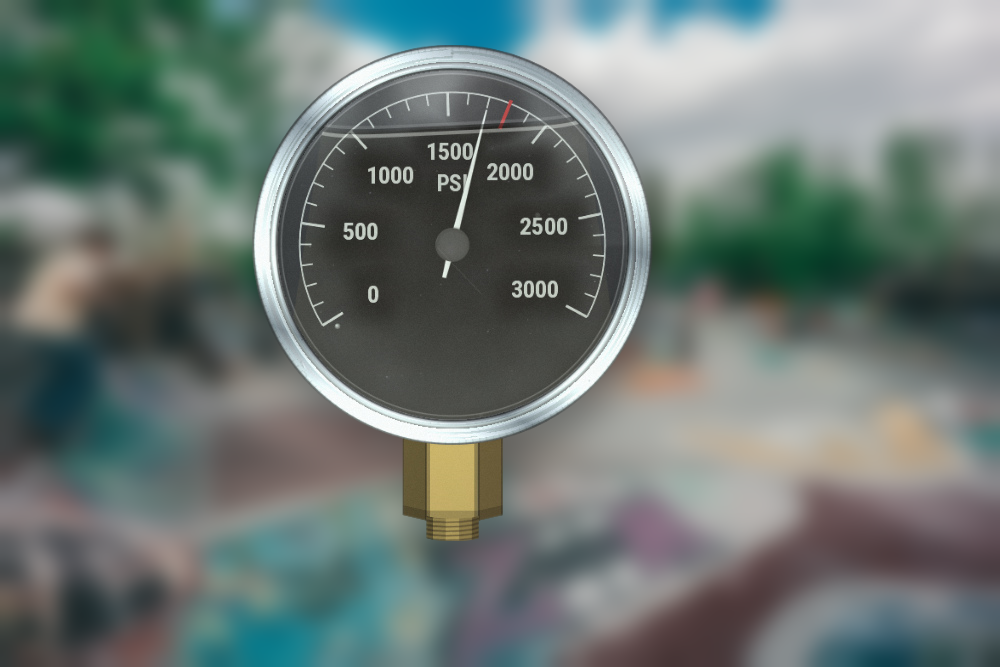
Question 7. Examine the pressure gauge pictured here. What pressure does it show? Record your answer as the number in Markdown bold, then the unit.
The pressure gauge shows **1700** psi
